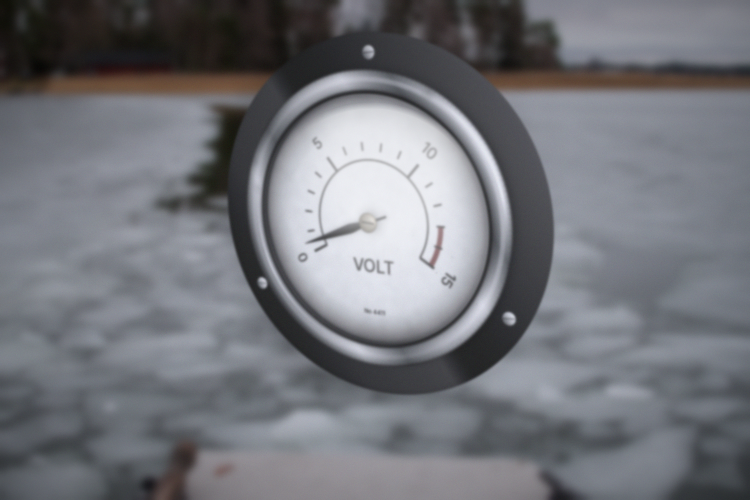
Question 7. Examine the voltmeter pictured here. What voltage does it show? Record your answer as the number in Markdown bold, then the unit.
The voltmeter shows **0.5** V
